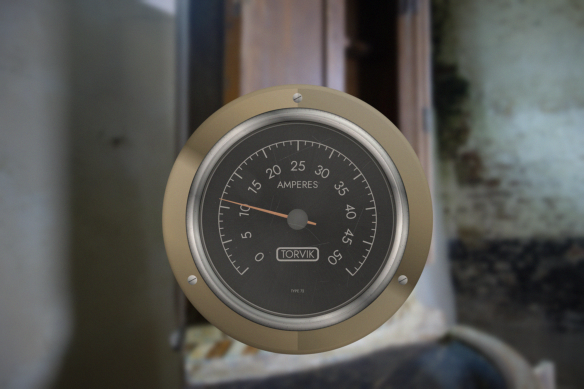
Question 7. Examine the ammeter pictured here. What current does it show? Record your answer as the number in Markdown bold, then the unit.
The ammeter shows **11** A
